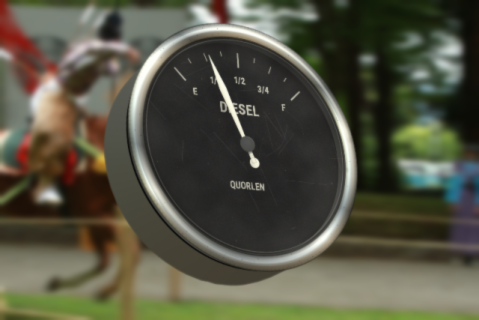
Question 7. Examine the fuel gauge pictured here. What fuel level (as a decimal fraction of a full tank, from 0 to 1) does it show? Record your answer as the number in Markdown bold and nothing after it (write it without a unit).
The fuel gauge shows **0.25**
